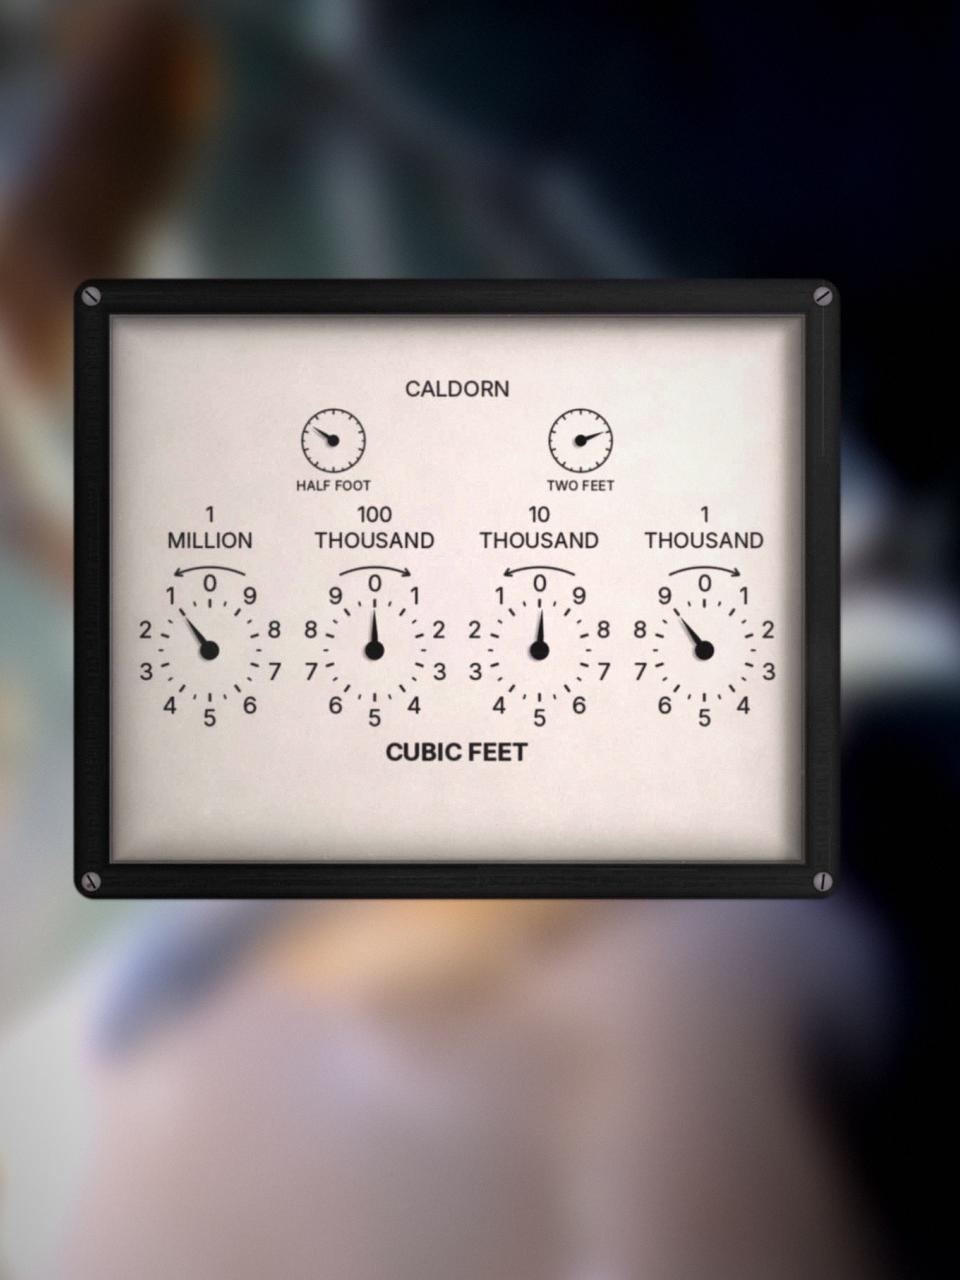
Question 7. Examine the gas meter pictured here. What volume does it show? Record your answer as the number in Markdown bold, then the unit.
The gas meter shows **99900** ft³
